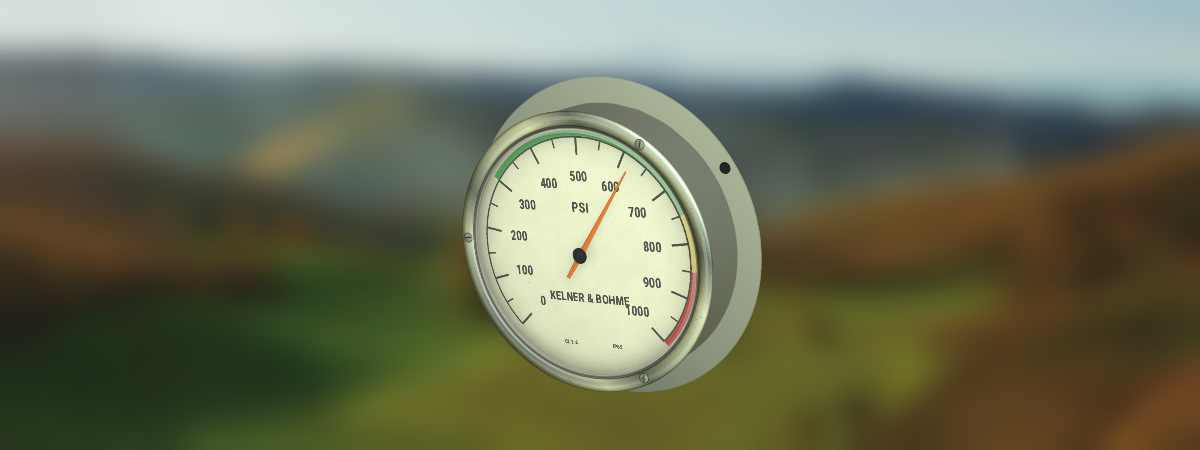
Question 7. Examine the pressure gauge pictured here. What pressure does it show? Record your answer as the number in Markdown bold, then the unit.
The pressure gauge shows **625** psi
